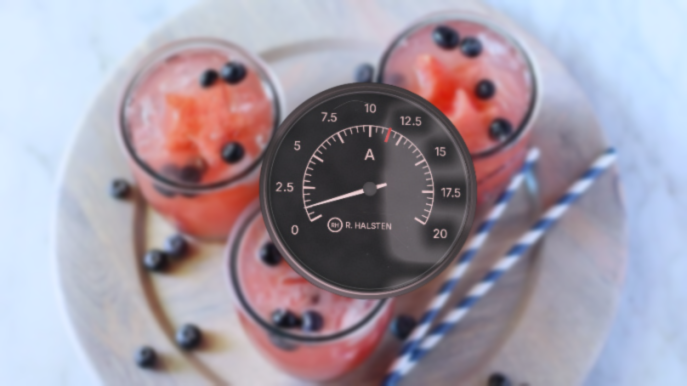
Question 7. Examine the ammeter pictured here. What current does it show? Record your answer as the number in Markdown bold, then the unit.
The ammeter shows **1** A
